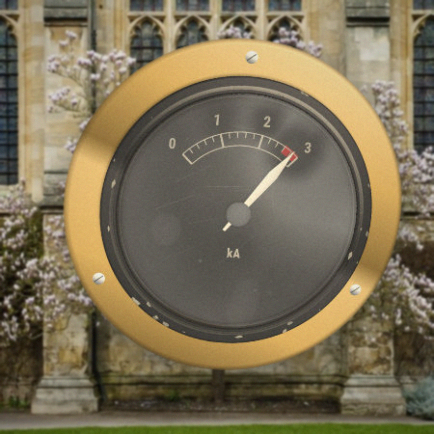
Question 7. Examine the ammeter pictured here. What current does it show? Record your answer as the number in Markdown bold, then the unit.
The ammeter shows **2.8** kA
